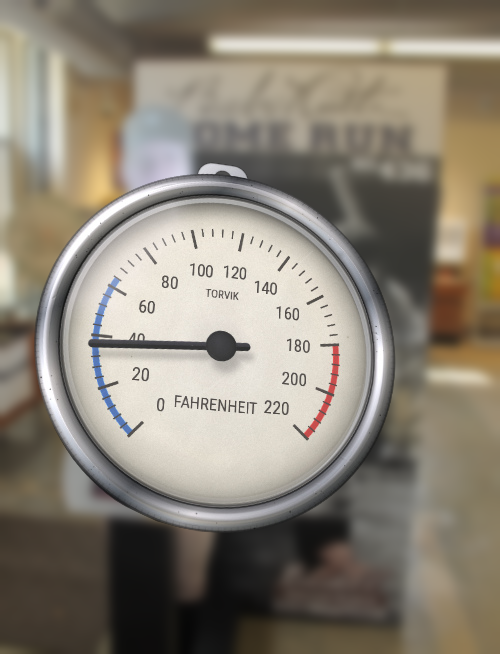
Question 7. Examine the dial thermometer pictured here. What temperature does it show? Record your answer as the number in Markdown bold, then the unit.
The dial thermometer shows **36** °F
